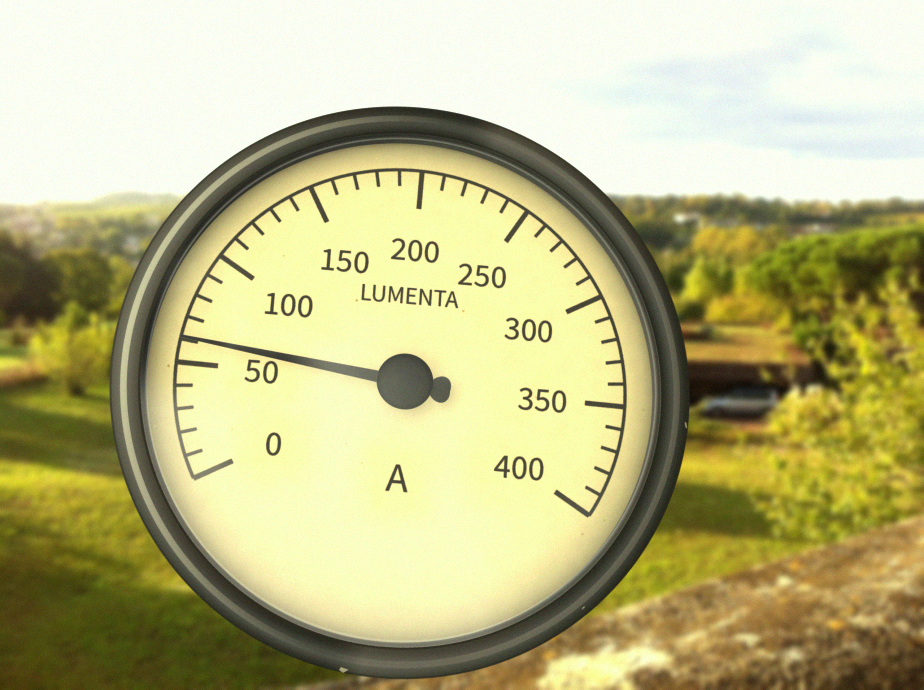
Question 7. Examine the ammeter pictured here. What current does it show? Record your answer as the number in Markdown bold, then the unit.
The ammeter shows **60** A
